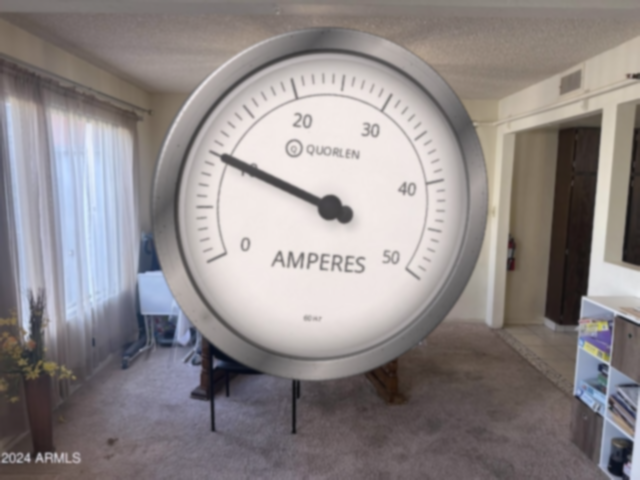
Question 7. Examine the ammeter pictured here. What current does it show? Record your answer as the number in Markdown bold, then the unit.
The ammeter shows **10** A
